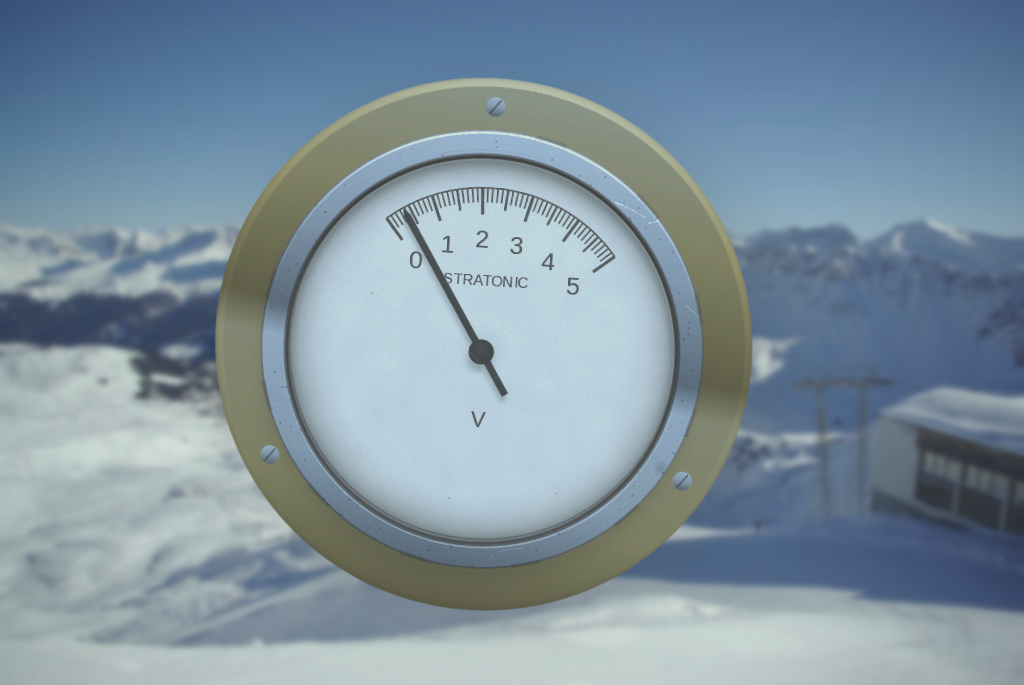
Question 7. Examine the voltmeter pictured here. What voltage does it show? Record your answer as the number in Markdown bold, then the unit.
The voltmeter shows **0.4** V
